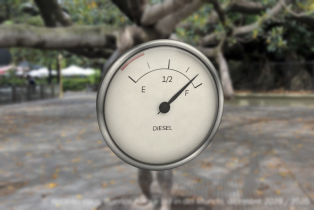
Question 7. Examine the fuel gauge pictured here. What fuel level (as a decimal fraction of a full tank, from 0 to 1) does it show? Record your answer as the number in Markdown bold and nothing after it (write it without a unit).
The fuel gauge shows **0.875**
